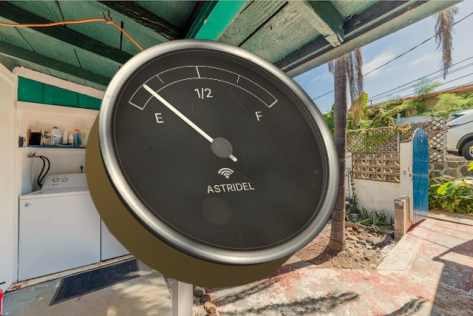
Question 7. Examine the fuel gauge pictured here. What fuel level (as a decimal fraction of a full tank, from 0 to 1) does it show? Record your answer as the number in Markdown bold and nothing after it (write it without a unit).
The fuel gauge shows **0.125**
